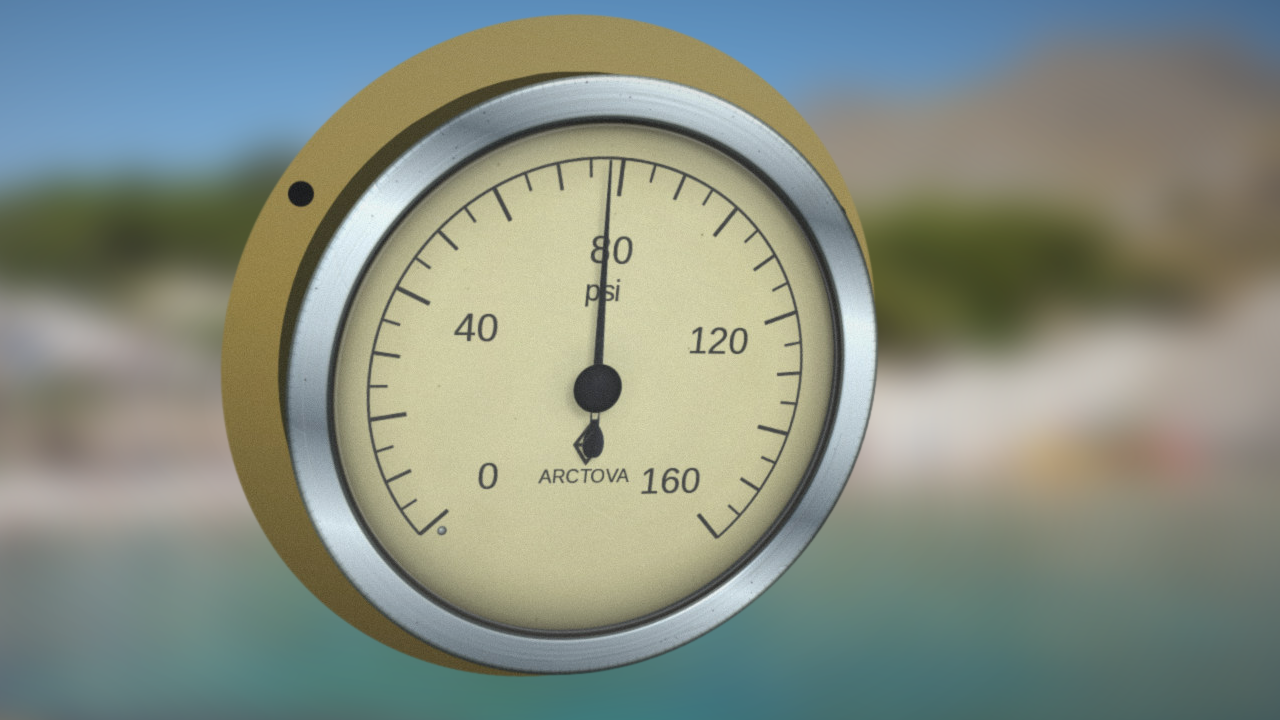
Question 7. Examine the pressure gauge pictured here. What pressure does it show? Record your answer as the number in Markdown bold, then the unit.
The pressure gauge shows **77.5** psi
